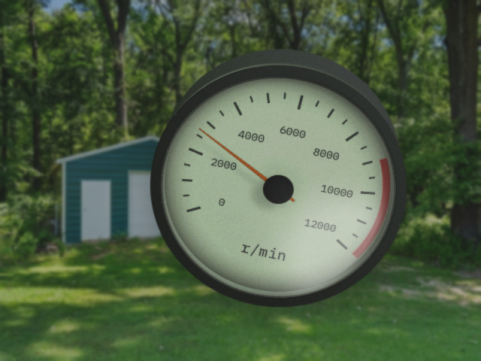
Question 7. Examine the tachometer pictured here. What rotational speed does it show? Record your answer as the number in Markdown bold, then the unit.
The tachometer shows **2750** rpm
